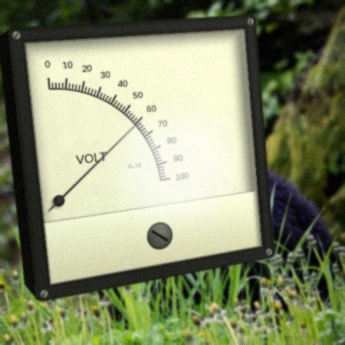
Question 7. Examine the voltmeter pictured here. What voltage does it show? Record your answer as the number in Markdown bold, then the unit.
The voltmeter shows **60** V
